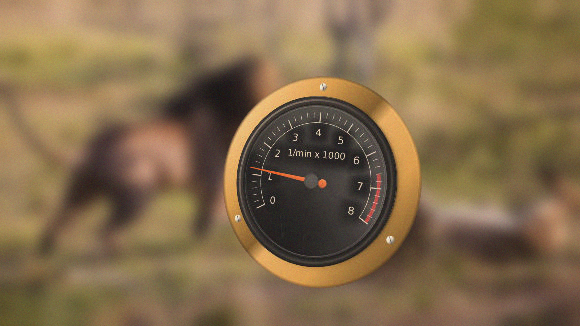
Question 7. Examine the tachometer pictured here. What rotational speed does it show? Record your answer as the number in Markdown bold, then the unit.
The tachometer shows **1200** rpm
